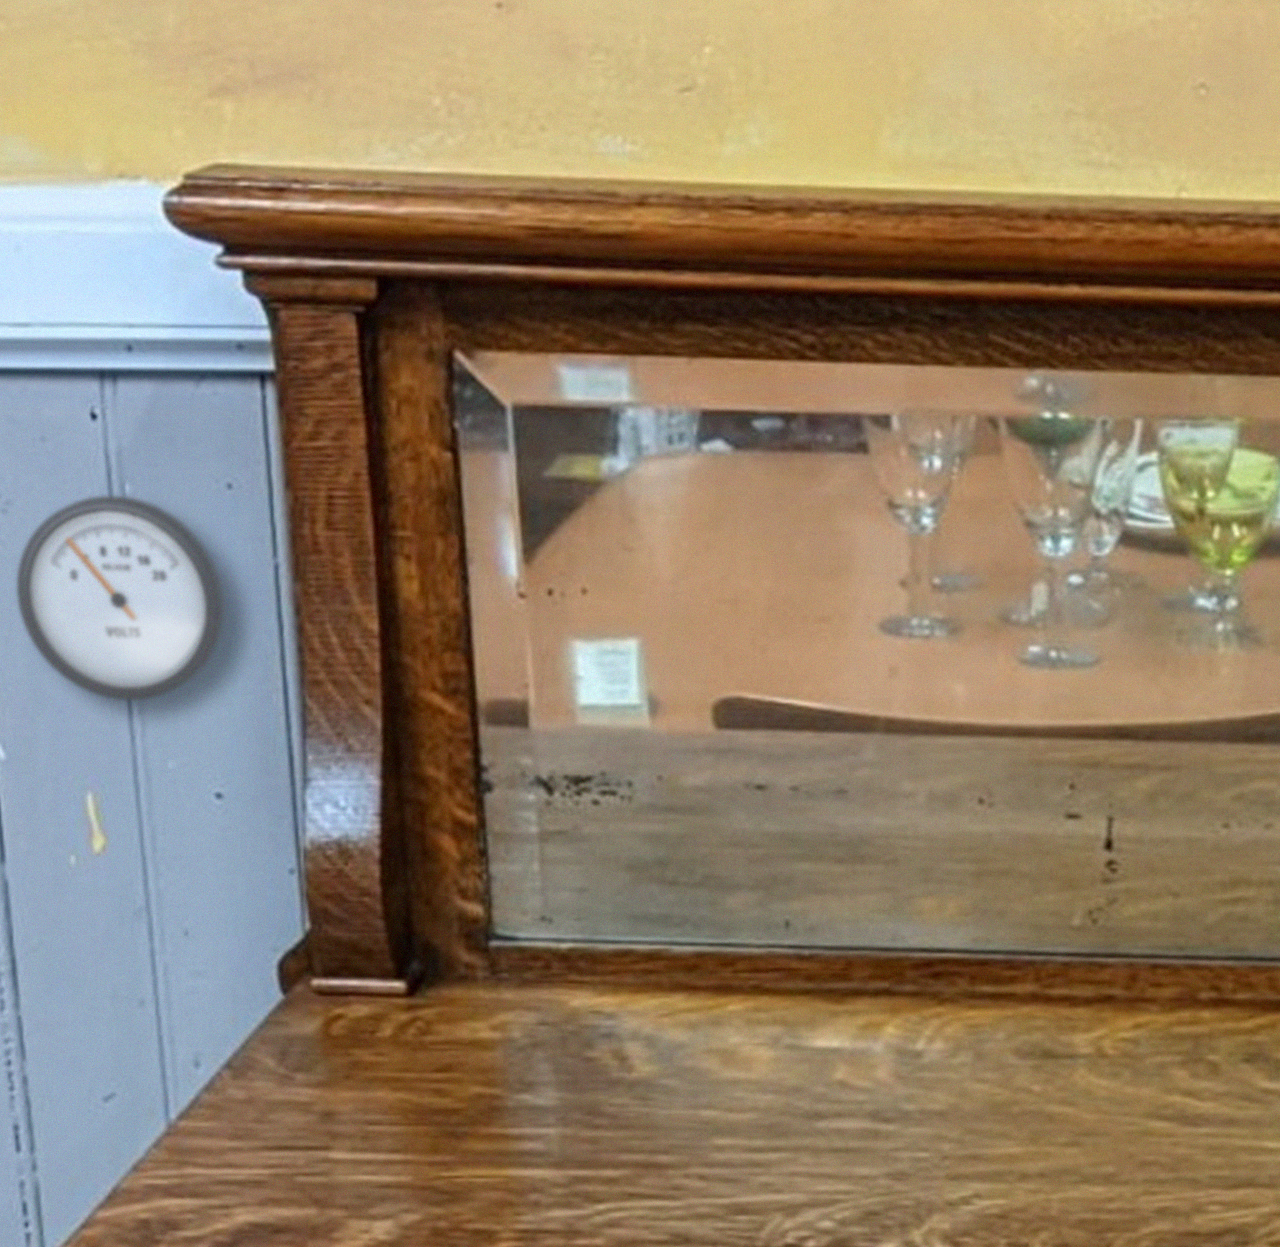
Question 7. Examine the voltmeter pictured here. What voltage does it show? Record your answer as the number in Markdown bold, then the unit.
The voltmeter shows **4** V
